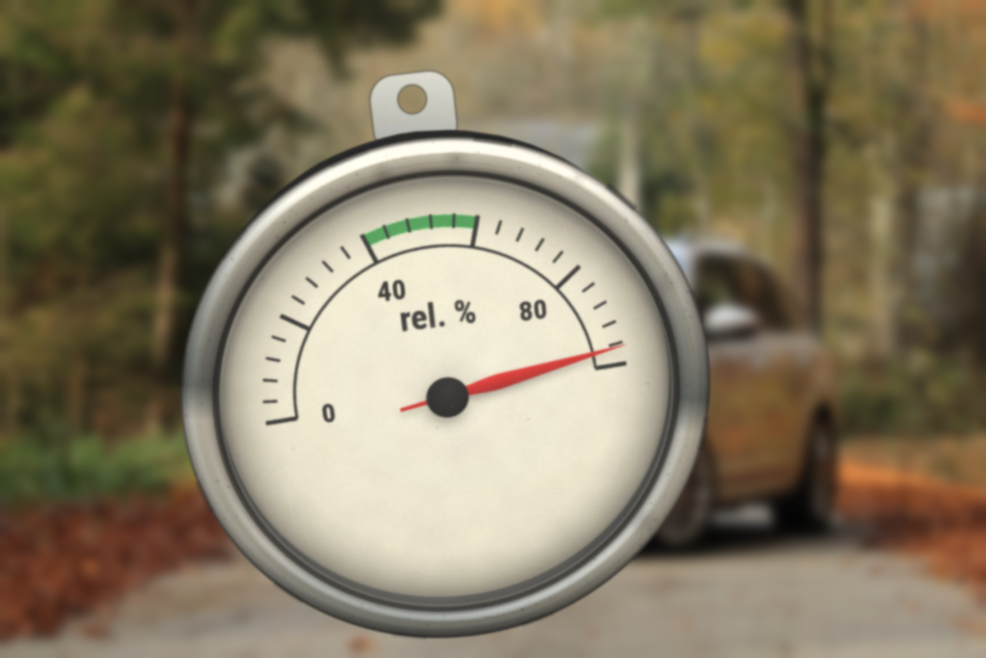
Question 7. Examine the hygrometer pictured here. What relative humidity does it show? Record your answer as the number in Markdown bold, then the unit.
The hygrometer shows **96** %
